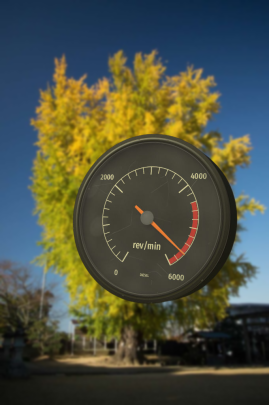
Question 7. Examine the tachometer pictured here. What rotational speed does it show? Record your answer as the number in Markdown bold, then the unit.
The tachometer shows **5600** rpm
